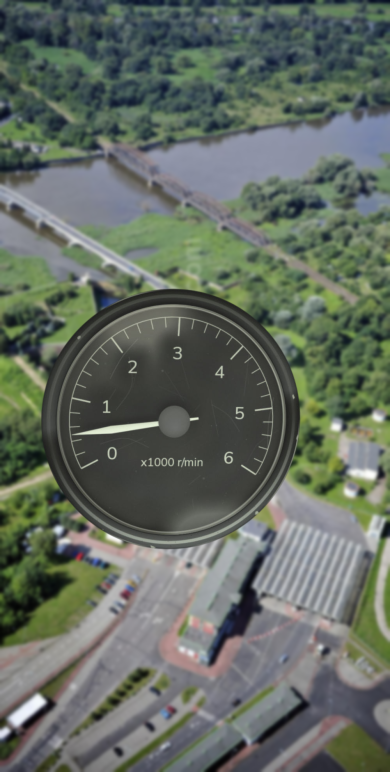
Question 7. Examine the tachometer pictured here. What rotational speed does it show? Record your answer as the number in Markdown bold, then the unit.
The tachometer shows **500** rpm
